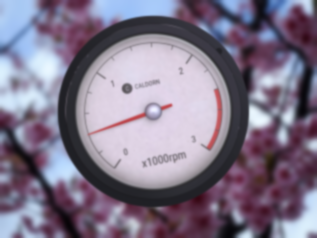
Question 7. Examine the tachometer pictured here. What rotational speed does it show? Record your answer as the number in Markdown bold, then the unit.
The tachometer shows **400** rpm
